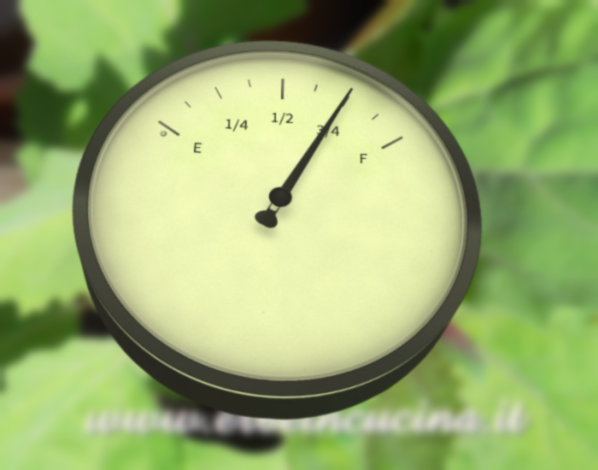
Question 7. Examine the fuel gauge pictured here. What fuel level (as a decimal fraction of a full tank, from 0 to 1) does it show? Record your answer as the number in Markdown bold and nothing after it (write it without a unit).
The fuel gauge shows **0.75**
